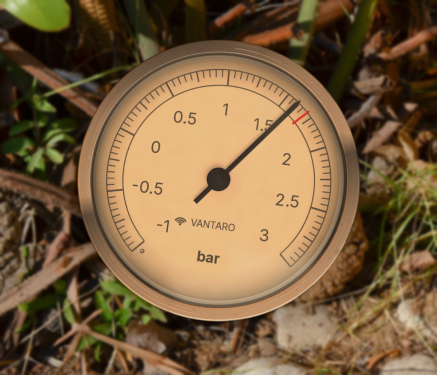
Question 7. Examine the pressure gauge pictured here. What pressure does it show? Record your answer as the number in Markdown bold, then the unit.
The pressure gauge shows **1.6** bar
